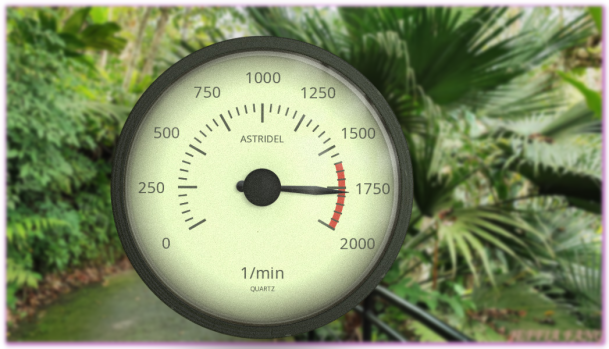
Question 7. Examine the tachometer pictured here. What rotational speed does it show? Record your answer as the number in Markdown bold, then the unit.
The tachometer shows **1775** rpm
